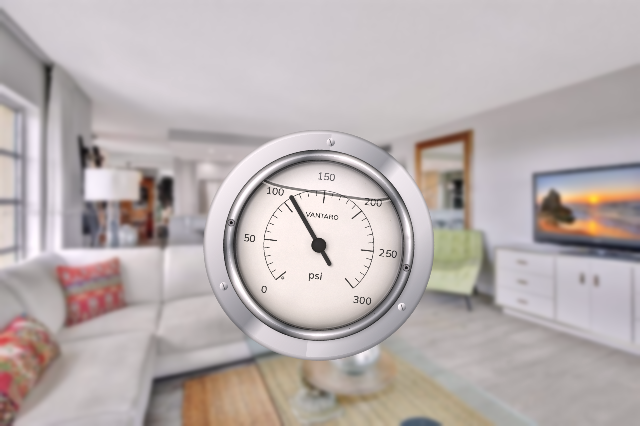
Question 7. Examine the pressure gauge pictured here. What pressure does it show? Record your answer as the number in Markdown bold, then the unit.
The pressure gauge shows **110** psi
